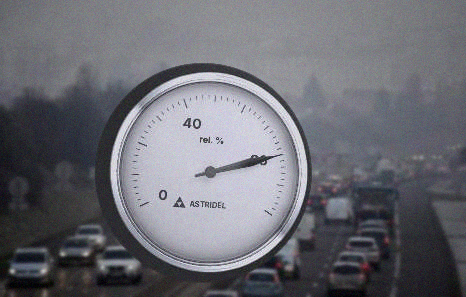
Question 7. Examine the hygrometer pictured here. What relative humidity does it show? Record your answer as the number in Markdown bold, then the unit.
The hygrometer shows **80** %
